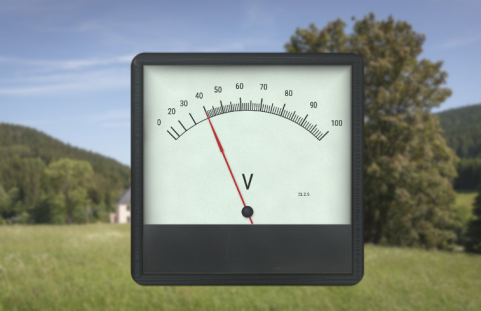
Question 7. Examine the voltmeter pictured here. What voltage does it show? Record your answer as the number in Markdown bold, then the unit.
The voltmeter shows **40** V
